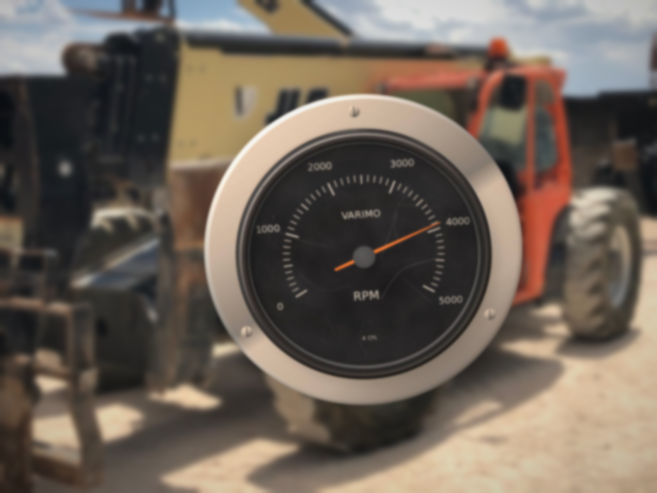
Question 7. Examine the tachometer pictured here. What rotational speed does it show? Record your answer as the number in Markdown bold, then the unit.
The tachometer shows **3900** rpm
